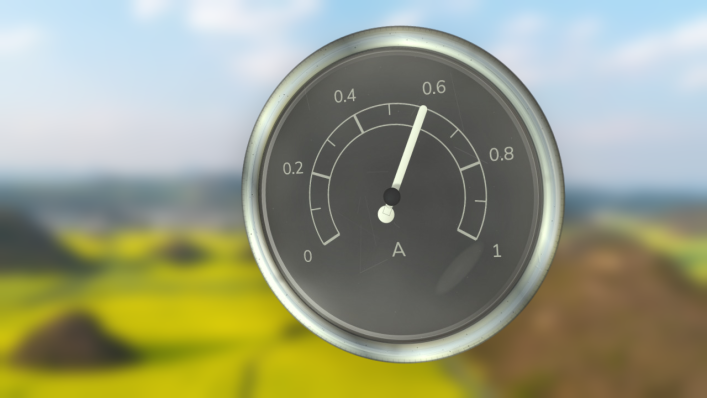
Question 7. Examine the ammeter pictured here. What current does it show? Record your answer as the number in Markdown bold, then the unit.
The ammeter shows **0.6** A
